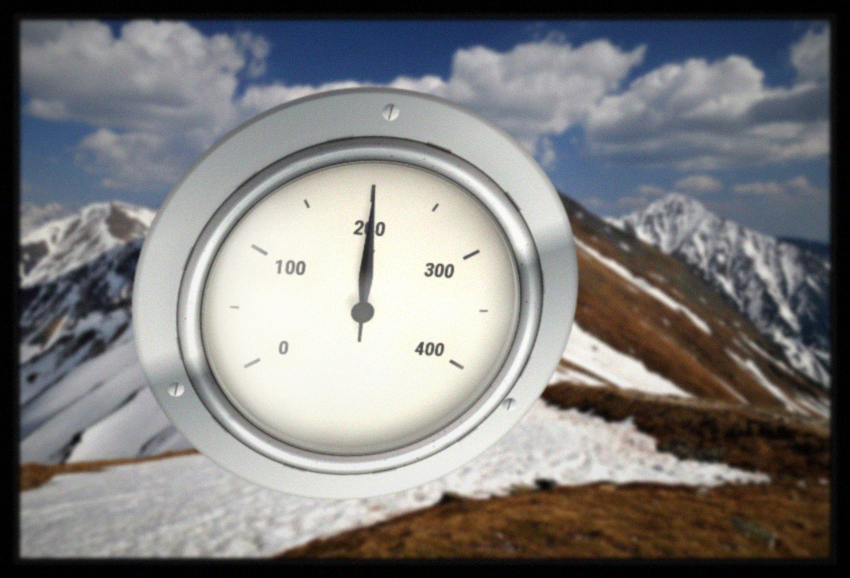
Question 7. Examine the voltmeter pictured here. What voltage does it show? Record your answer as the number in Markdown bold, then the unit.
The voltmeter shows **200** V
